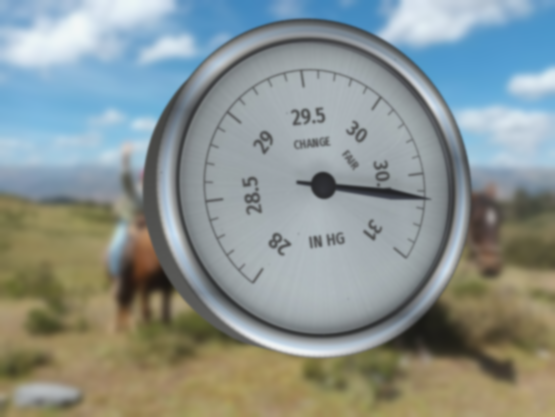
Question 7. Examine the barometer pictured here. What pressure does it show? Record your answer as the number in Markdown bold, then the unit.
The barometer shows **30.65** inHg
